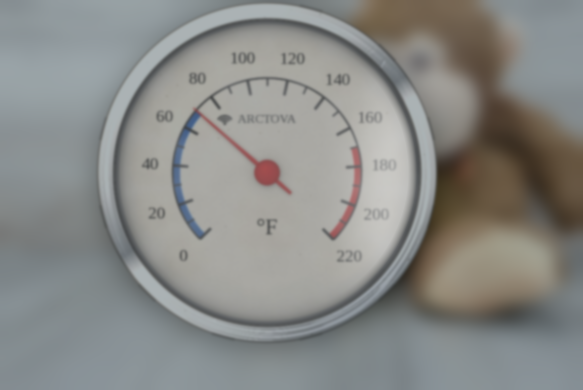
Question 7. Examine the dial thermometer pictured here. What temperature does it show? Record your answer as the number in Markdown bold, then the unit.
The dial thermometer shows **70** °F
